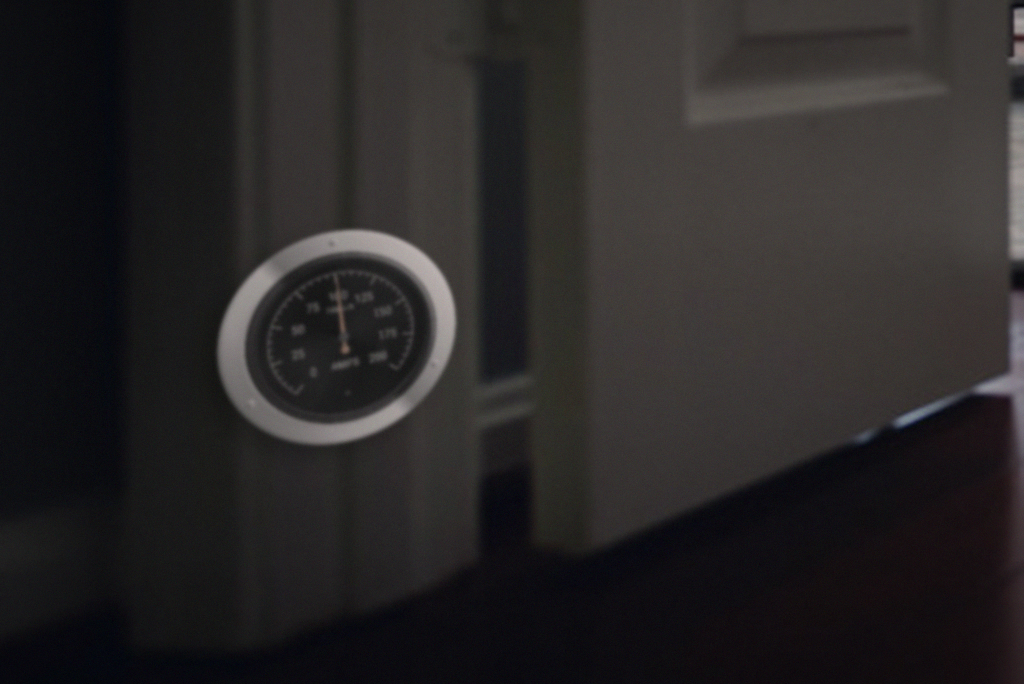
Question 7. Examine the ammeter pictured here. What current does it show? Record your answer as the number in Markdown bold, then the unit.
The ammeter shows **100** A
